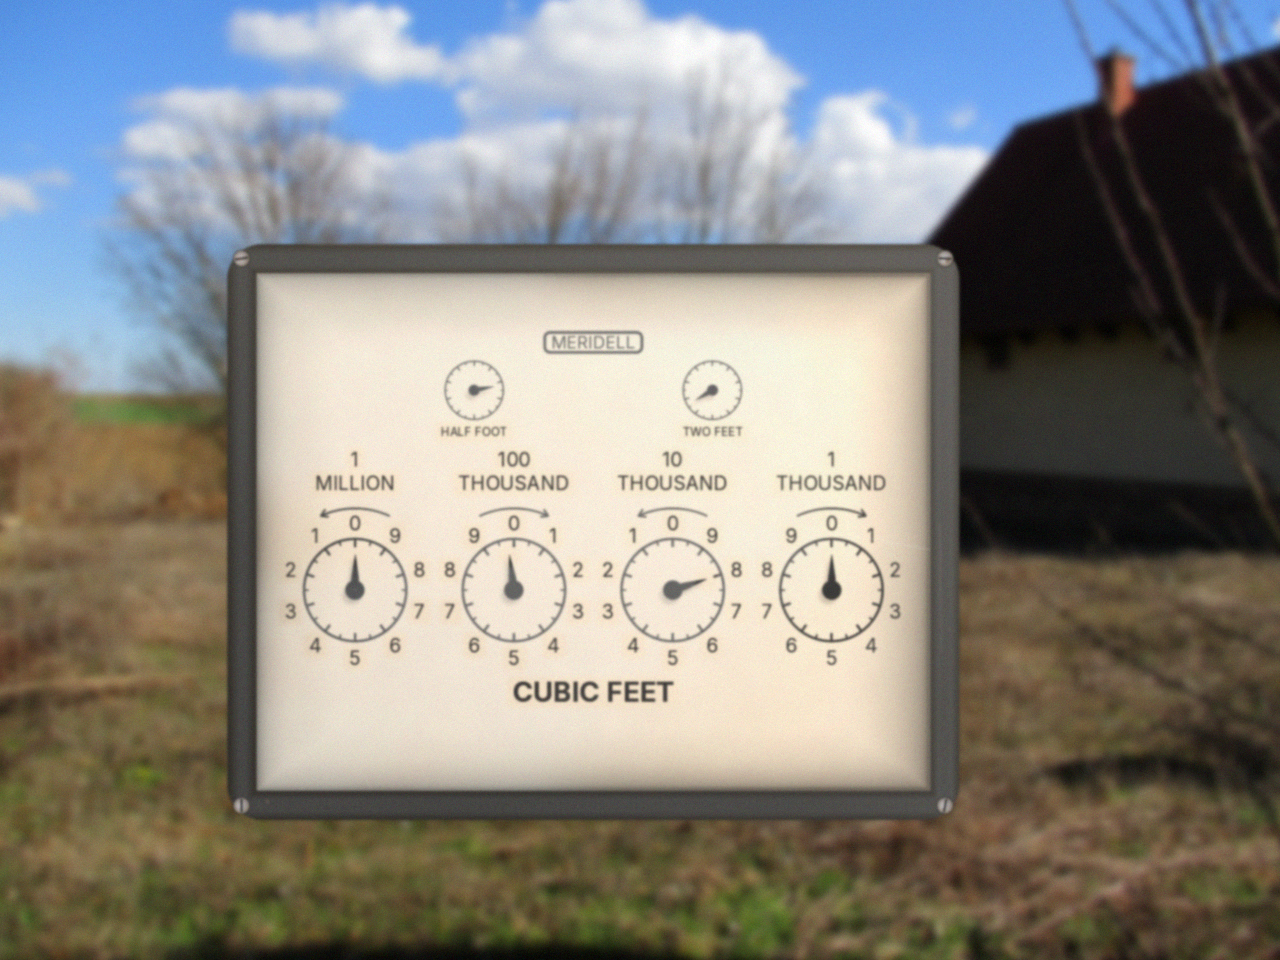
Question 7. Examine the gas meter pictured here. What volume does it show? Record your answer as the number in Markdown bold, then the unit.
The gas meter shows **998000** ft³
